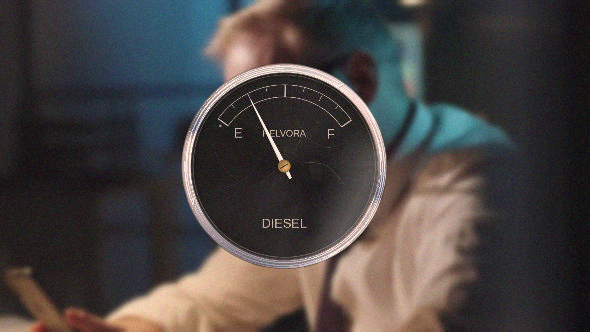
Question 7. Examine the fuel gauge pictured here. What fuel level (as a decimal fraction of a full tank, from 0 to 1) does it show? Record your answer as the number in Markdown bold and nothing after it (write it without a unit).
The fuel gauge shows **0.25**
